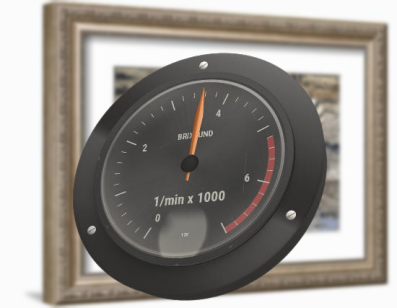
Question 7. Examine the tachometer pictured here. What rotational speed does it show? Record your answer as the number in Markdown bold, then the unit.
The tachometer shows **3600** rpm
